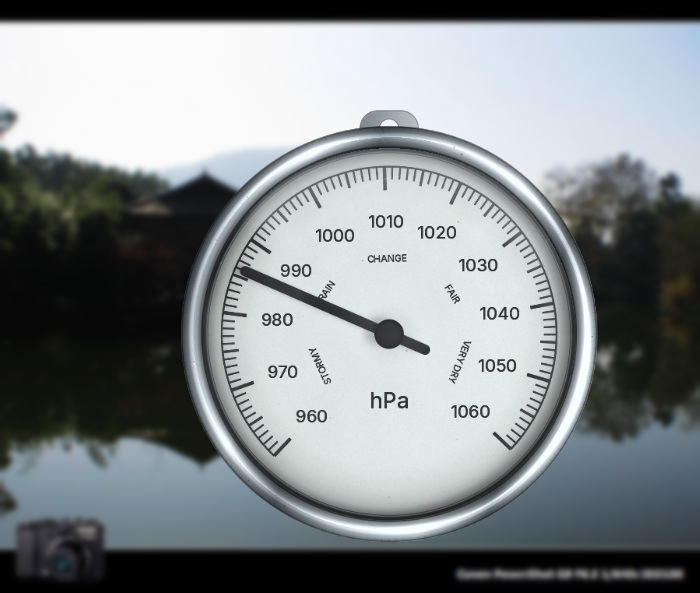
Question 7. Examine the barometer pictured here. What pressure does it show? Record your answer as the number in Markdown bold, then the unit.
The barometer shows **986** hPa
